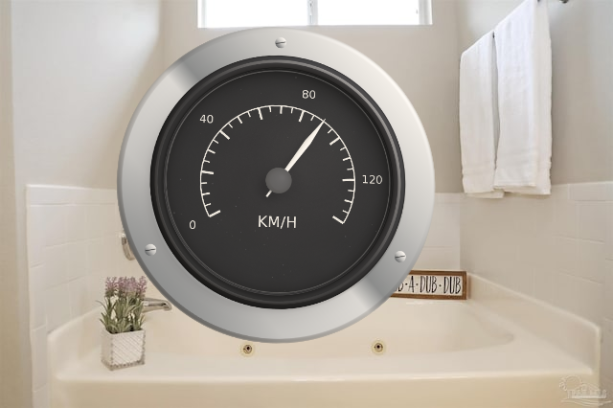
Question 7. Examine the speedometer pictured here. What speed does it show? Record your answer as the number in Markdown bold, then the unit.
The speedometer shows **90** km/h
